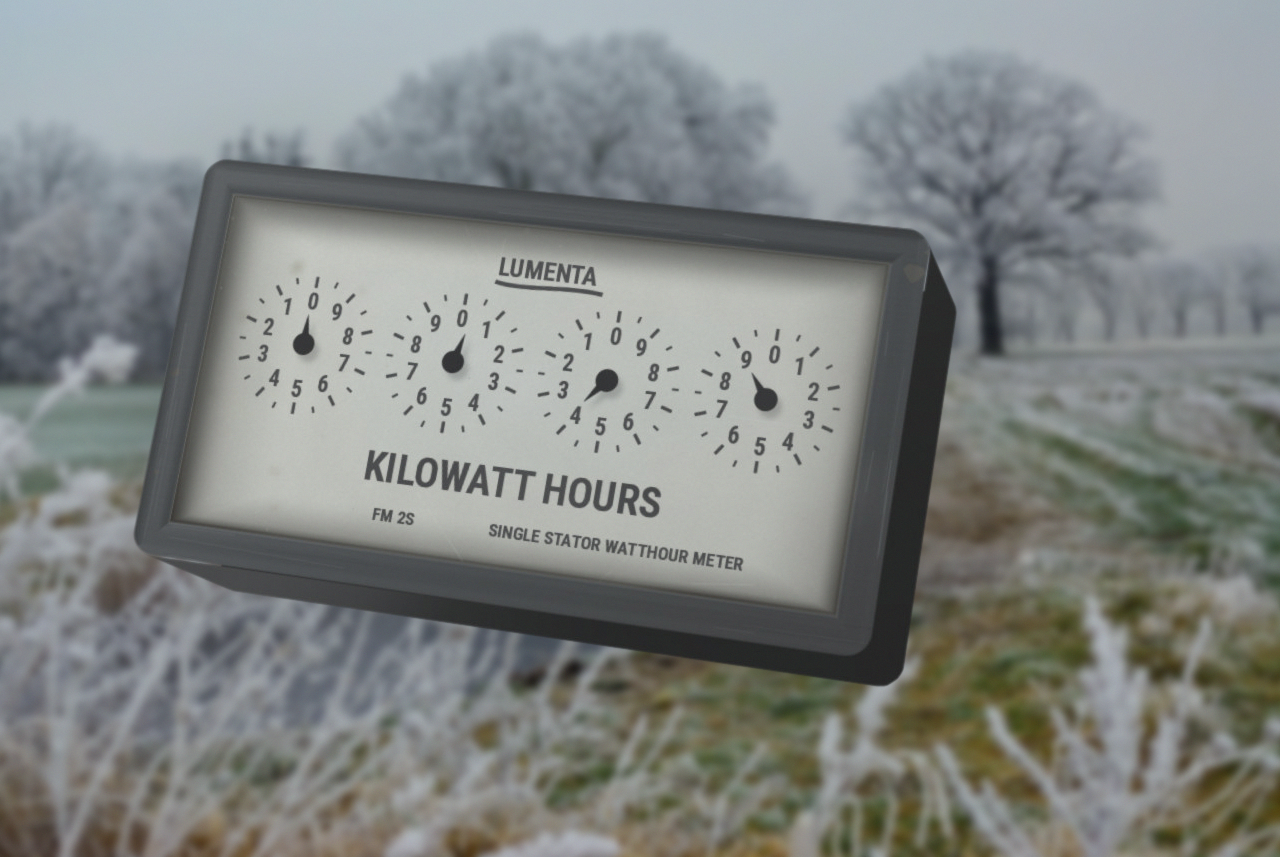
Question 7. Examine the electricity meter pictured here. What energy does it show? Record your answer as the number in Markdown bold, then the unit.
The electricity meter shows **39** kWh
